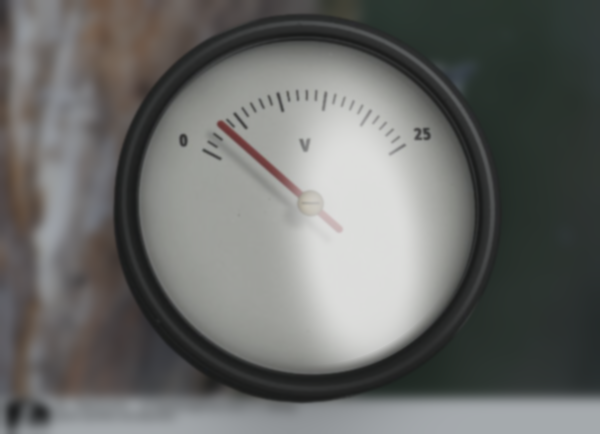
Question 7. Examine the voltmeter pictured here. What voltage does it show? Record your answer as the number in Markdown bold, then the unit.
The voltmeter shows **3** V
